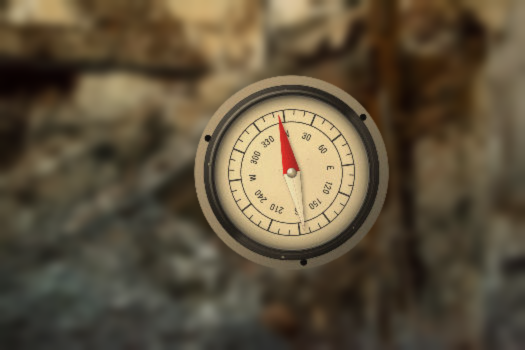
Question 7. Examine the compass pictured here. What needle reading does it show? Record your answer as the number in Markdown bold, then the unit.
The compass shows **355** °
